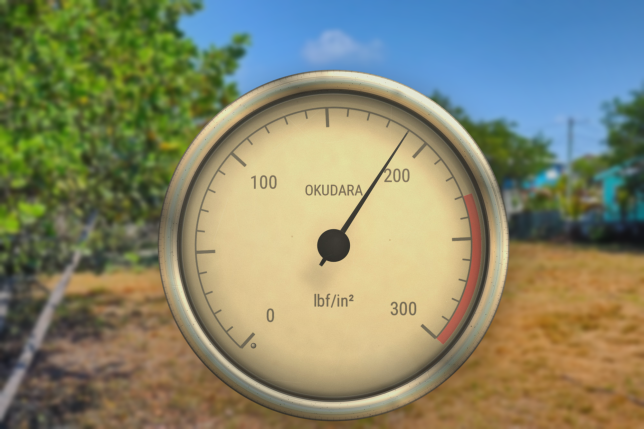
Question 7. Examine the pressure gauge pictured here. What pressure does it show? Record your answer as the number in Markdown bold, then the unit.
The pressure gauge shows **190** psi
